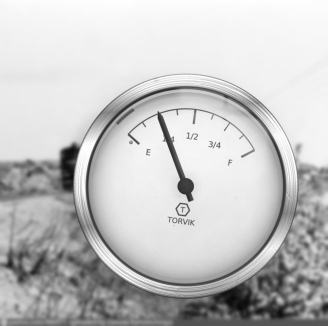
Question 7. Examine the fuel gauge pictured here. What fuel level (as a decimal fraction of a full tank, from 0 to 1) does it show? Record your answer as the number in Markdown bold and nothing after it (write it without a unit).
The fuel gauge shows **0.25**
